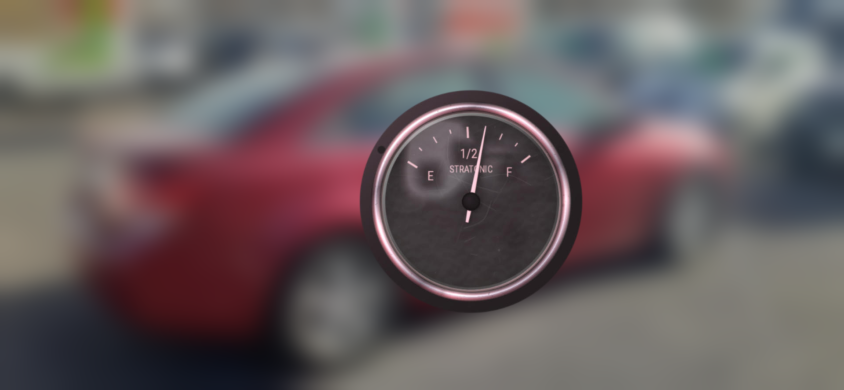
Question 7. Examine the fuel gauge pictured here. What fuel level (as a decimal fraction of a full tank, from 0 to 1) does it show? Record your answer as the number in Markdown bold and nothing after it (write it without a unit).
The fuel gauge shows **0.625**
